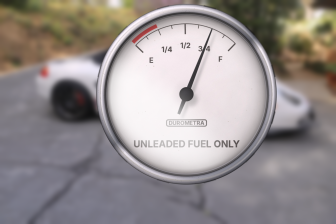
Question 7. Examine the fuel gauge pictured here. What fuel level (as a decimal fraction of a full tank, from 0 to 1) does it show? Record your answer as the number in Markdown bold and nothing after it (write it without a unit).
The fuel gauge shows **0.75**
